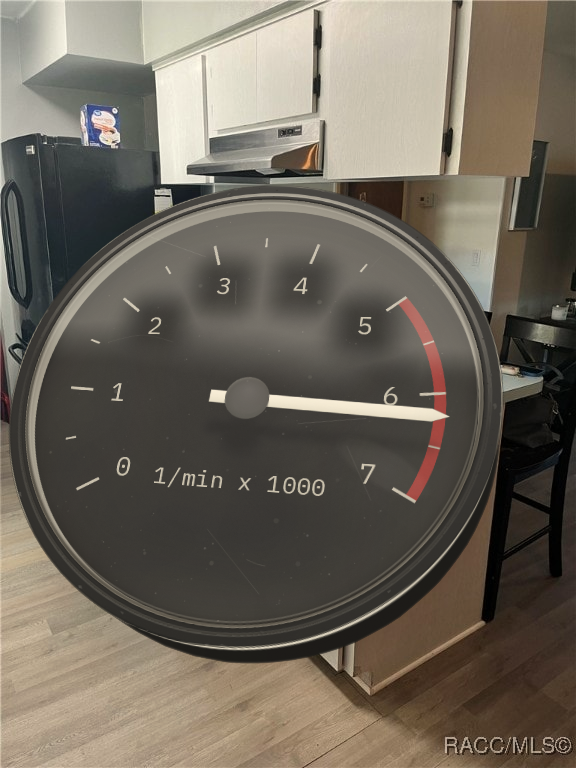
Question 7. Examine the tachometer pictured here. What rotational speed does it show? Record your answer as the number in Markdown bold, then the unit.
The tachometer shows **6250** rpm
